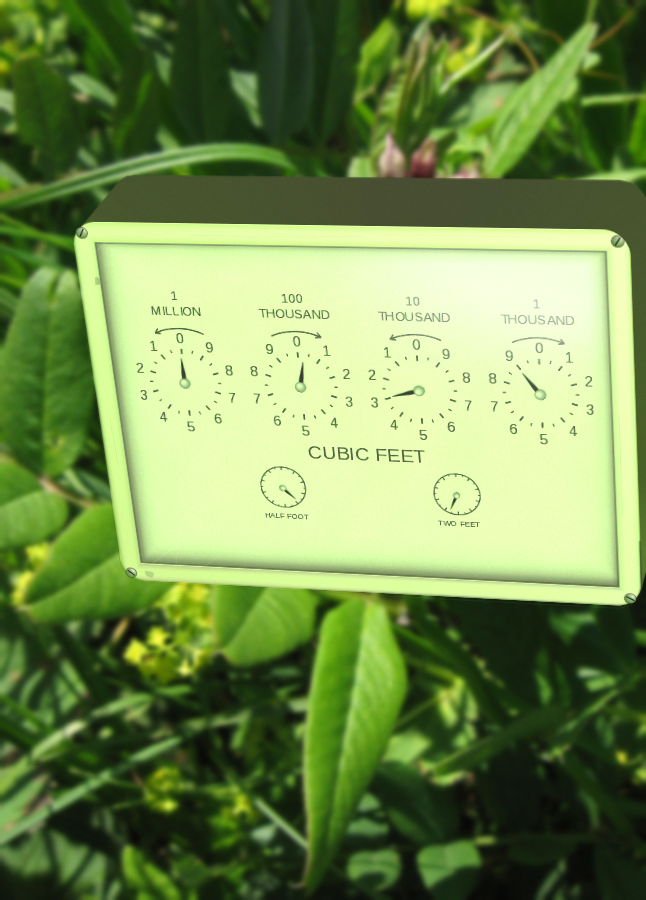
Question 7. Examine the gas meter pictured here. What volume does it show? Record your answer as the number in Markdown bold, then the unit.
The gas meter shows **2900** ft³
